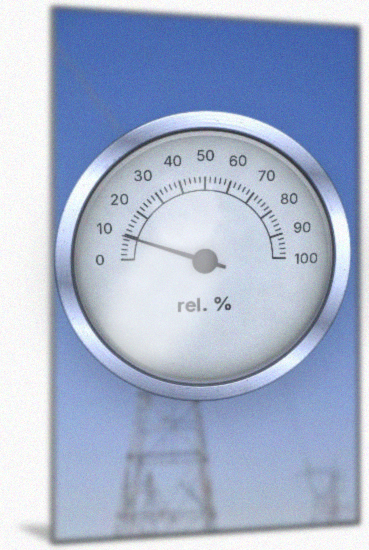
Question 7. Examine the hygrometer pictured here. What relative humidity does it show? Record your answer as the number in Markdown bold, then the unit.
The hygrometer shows **10** %
